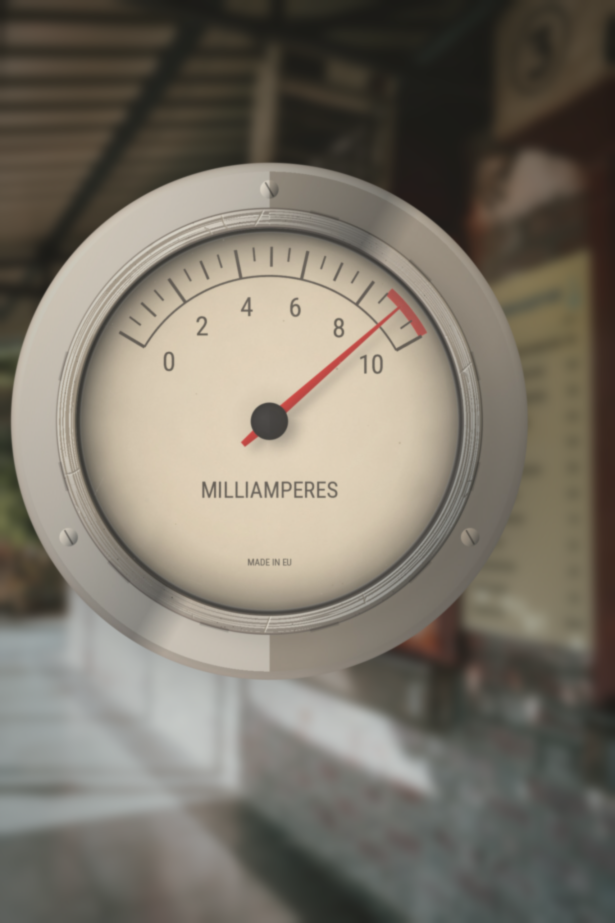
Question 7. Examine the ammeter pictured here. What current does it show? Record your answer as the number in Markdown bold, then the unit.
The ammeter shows **9** mA
